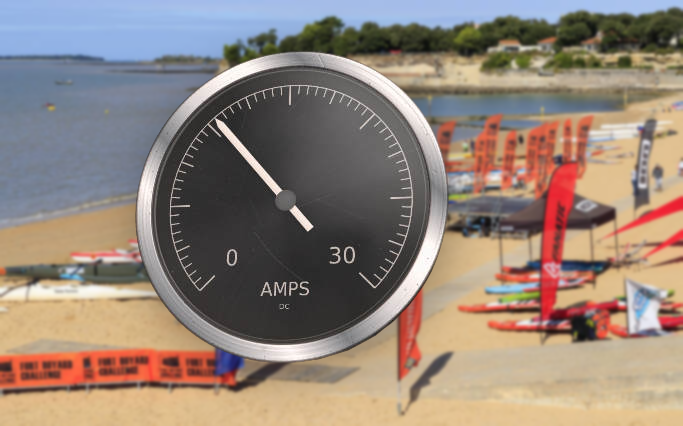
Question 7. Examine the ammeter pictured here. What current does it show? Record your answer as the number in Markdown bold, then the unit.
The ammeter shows **10.5** A
